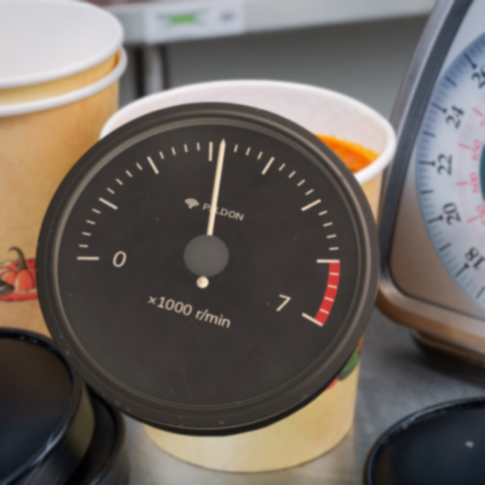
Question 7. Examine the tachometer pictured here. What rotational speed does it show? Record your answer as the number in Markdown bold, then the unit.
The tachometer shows **3200** rpm
